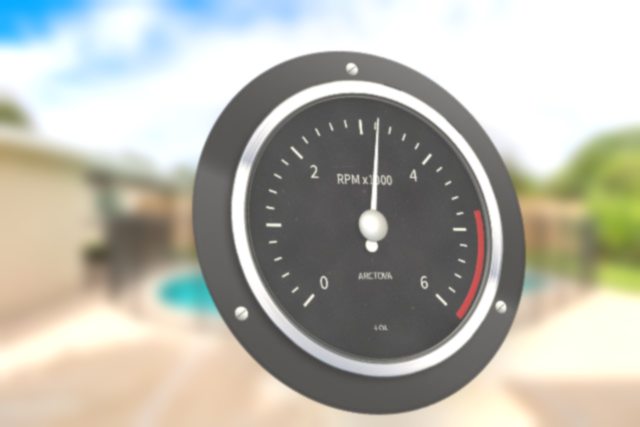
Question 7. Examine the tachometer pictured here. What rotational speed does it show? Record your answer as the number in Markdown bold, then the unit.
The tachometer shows **3200** rpm
